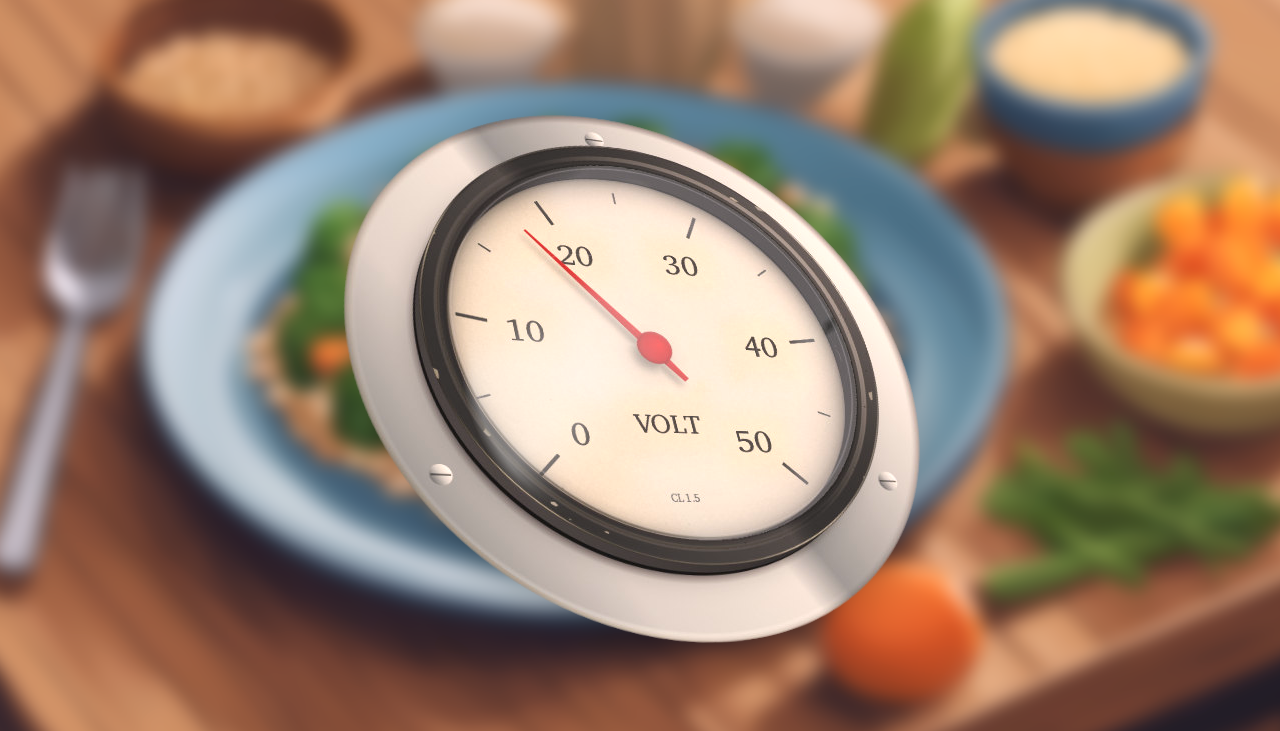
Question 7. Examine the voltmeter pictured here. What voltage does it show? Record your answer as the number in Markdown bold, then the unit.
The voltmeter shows **17.5** V
